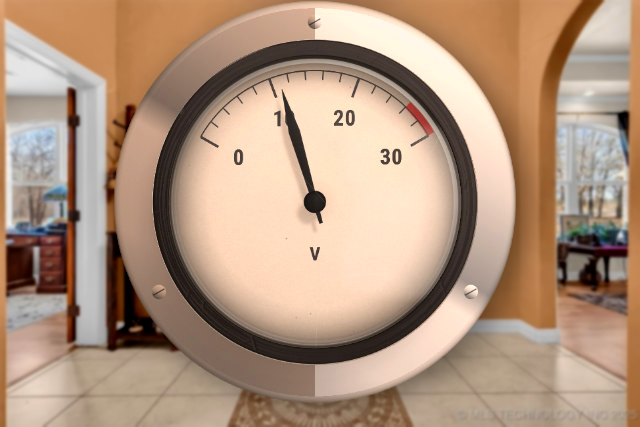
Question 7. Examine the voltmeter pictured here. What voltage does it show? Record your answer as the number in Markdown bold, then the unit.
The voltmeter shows **11** V
